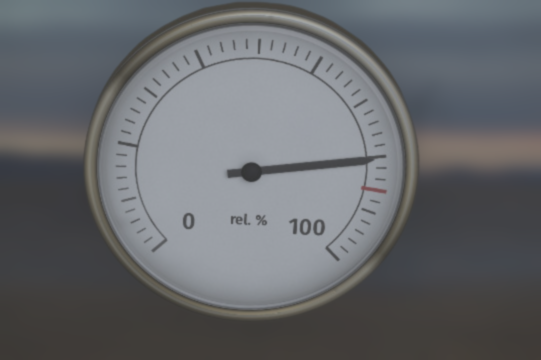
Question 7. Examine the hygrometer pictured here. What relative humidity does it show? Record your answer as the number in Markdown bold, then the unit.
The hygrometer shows **80** %
